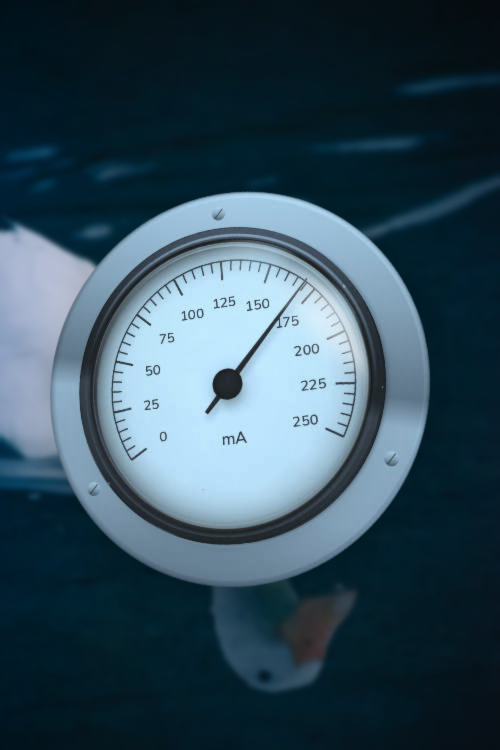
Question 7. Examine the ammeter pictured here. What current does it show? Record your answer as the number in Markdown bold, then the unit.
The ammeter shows **170** mA
